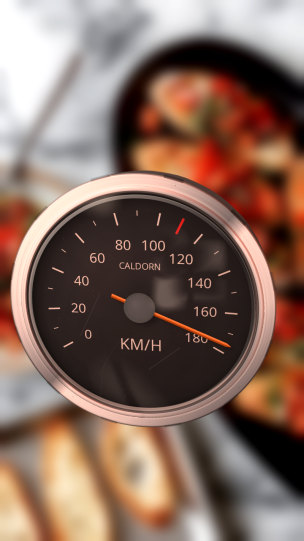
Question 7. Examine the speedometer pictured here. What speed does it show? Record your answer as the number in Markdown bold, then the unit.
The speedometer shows **175** km/h
